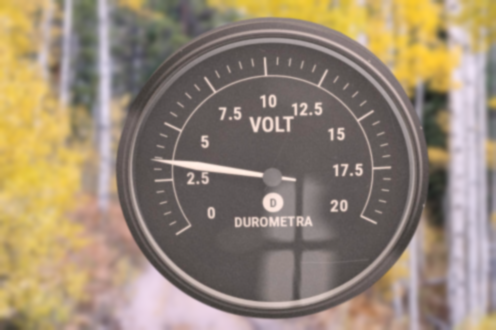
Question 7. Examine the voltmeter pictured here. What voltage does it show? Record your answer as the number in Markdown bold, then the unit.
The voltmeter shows **3.5** V
